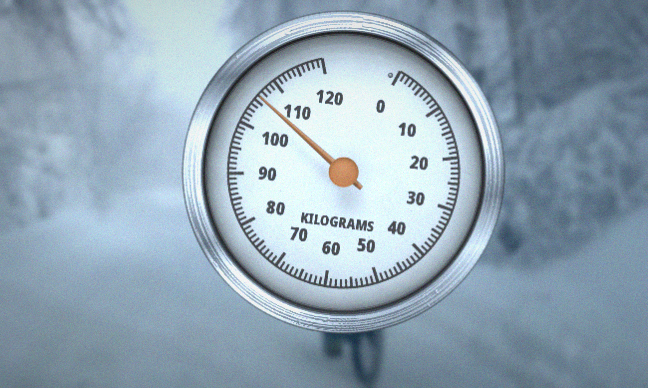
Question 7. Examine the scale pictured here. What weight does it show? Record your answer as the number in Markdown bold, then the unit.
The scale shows **106** kg
